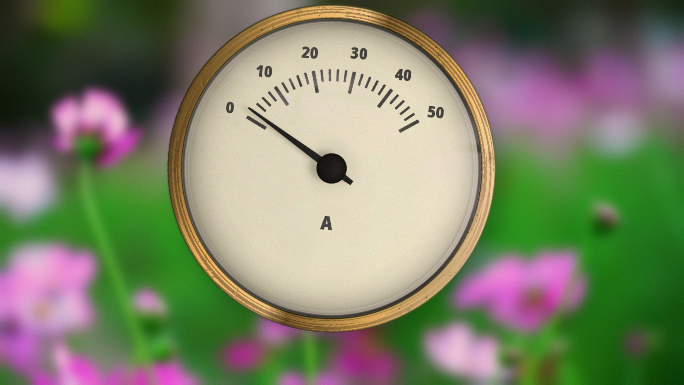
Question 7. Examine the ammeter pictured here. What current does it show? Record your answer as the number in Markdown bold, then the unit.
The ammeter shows **2** A
